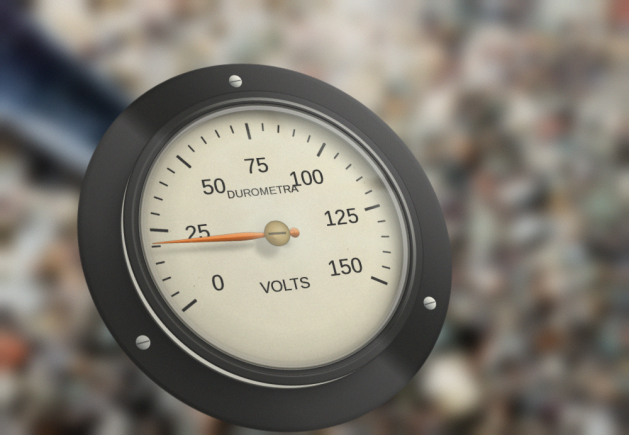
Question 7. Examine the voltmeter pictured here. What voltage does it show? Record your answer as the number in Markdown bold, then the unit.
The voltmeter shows **20** V
